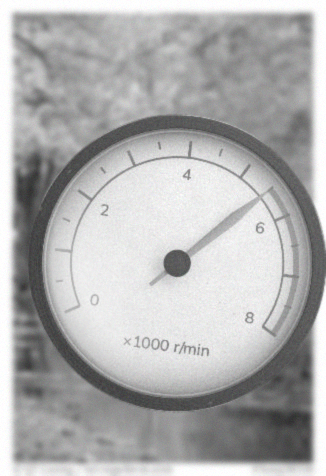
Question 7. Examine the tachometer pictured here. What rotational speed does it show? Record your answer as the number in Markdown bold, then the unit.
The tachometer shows **5500** rpm
